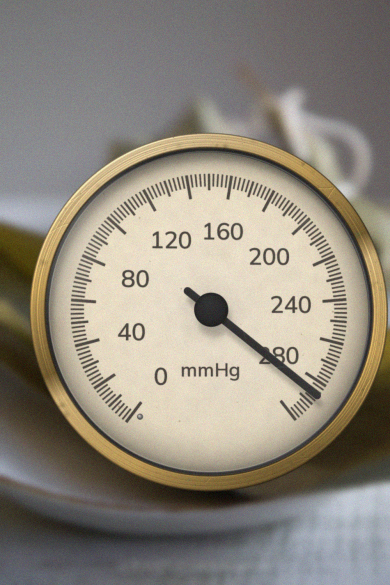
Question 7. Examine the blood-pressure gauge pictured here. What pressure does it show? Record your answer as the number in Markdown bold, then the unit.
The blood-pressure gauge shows **286** mmHg
